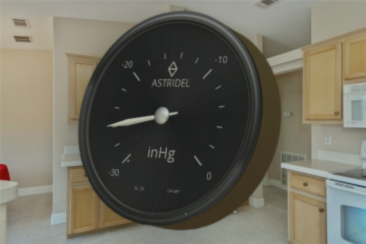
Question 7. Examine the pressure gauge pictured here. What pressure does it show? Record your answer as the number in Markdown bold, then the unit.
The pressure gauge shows **-26** inHg
